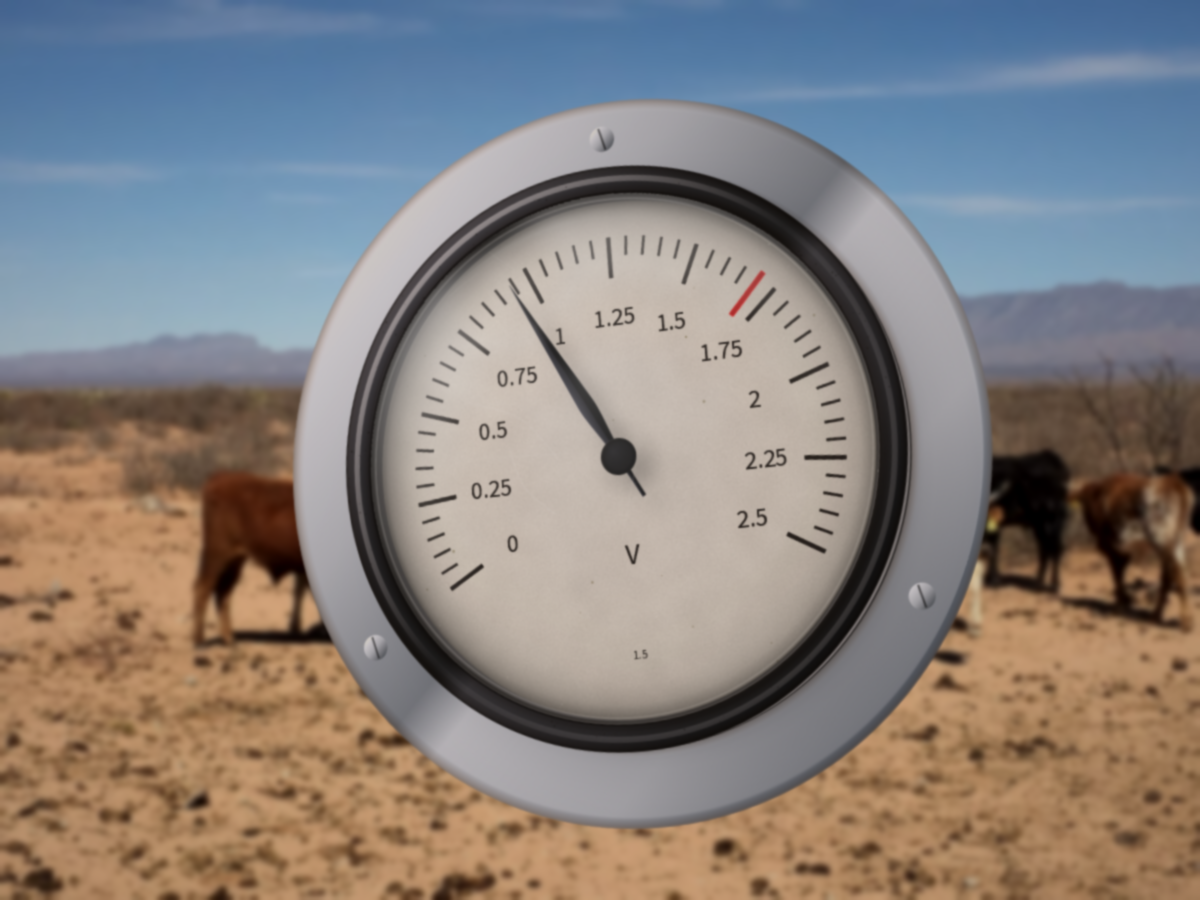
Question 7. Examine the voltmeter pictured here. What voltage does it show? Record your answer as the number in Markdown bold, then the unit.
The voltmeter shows **0.95** V
